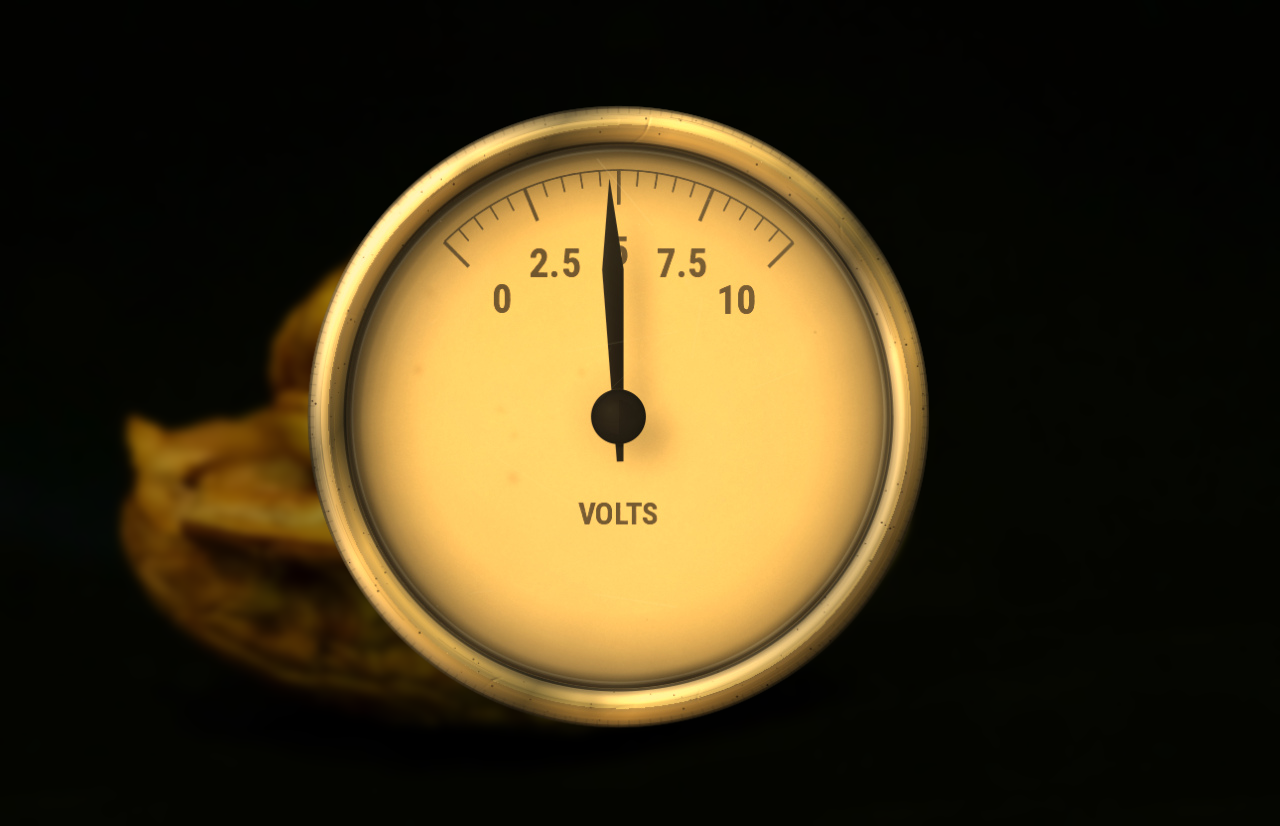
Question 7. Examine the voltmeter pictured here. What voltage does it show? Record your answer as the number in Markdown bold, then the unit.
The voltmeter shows **4.75** V
